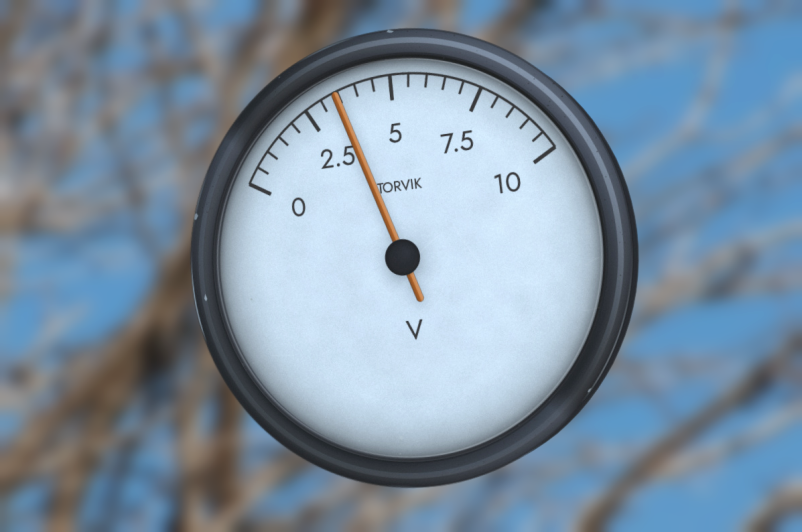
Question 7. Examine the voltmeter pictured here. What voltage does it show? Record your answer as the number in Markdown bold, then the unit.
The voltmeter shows **3.5** V
